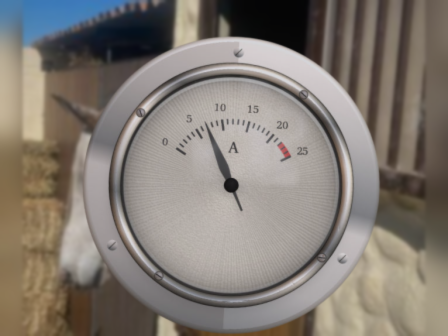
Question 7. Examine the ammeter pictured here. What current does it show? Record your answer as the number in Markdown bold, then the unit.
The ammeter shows **7** A
